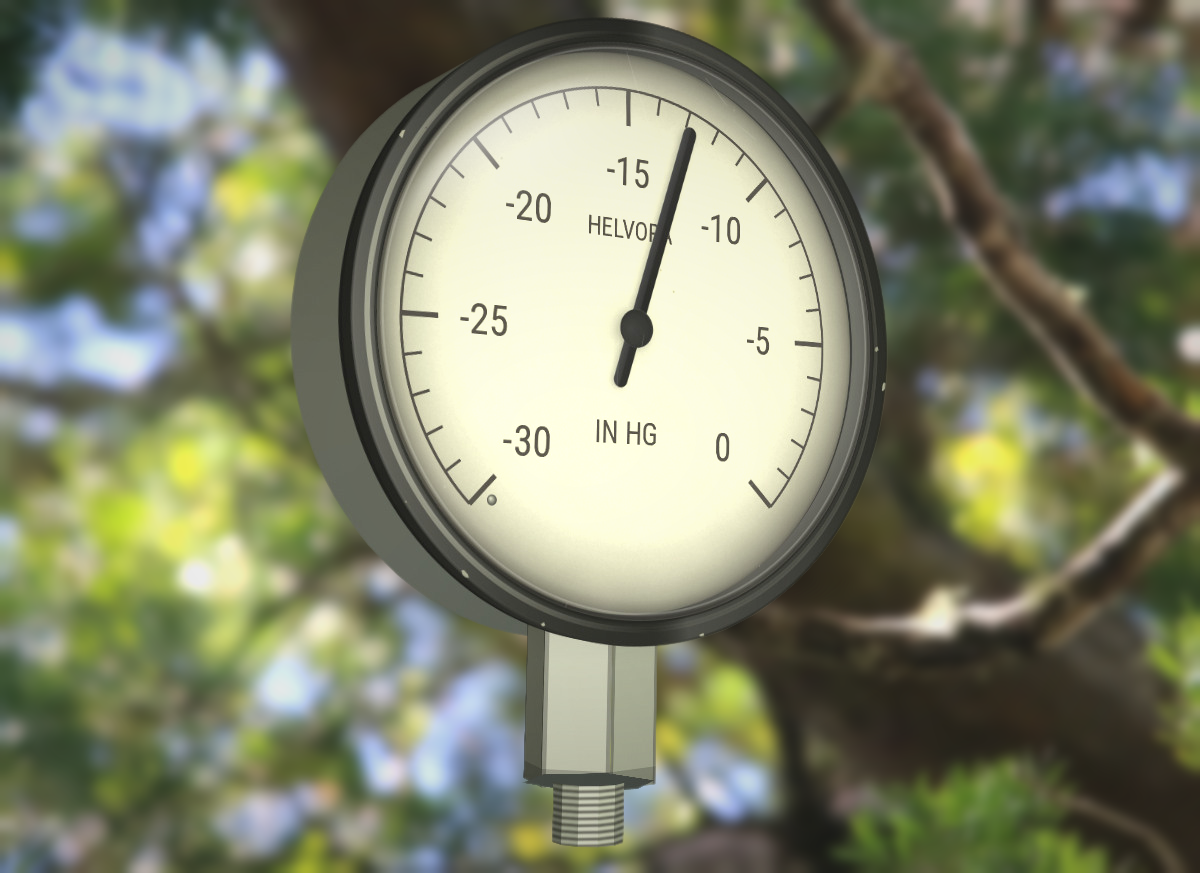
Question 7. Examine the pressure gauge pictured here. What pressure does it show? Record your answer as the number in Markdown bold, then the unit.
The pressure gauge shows **-13** inHg
